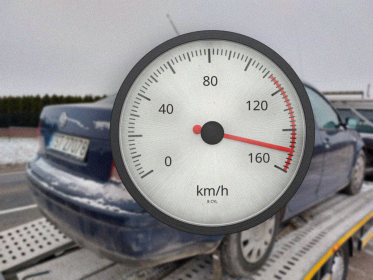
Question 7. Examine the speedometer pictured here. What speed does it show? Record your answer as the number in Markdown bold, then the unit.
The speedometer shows **150** km/h
